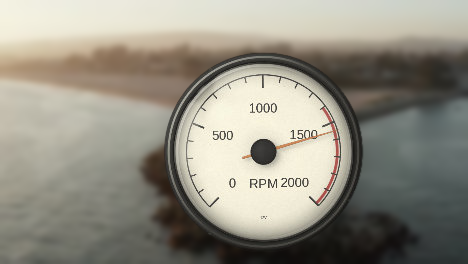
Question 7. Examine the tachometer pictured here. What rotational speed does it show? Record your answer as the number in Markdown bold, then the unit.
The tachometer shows **1550** rpm
